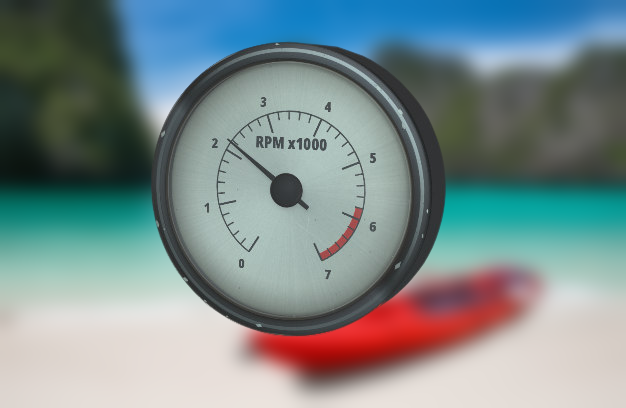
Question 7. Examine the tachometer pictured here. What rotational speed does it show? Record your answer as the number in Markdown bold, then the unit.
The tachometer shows **2200** rpm
